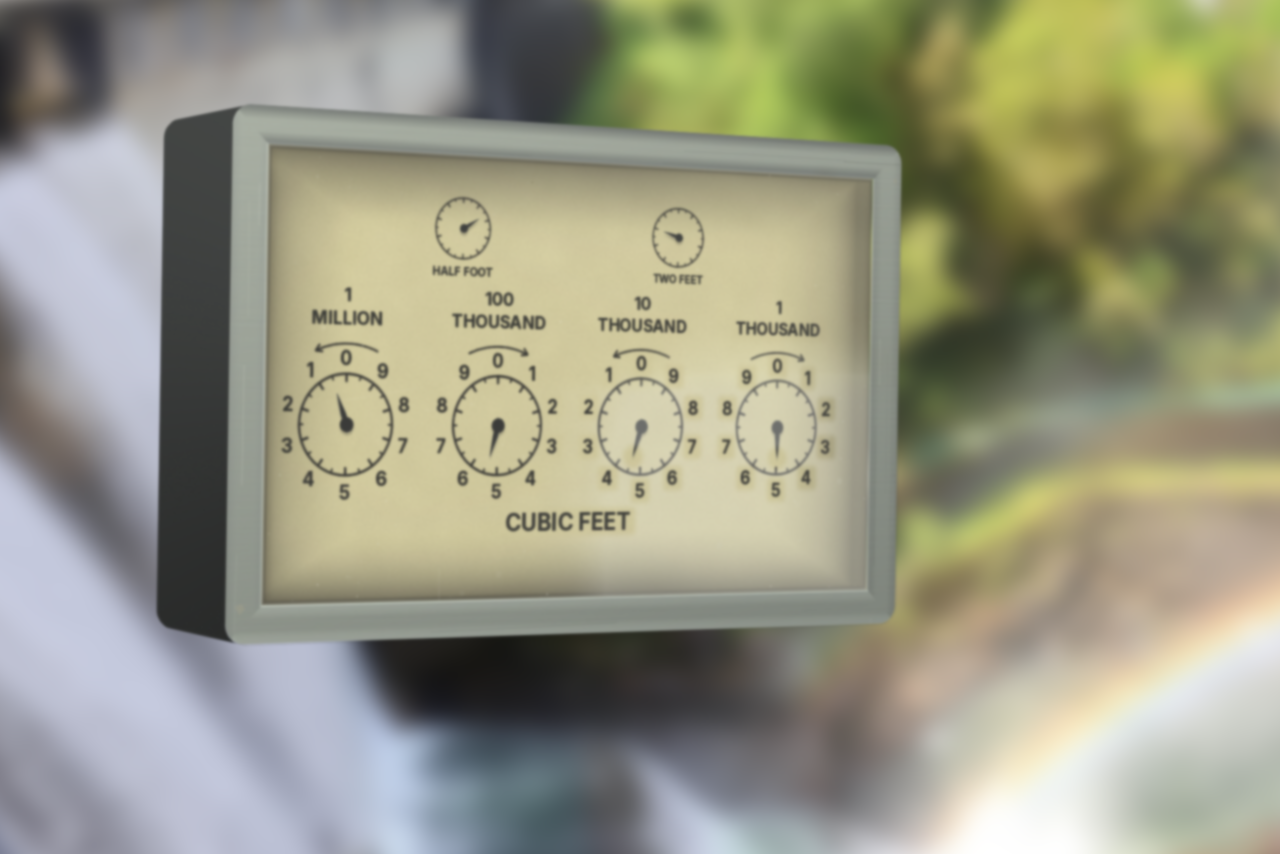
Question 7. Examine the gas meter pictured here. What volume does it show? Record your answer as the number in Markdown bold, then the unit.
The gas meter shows **54500** ft³
